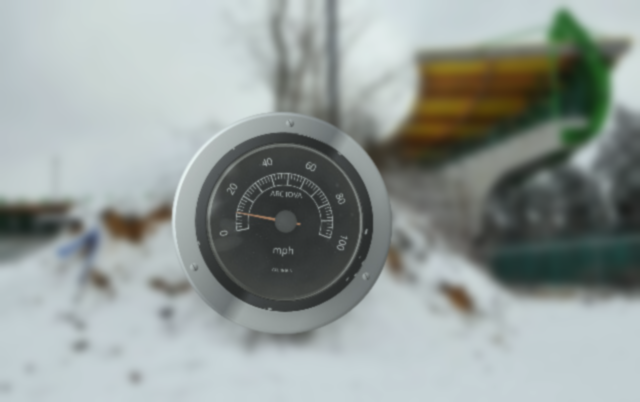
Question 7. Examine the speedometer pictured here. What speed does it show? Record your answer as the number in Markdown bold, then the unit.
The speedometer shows **10** mph
